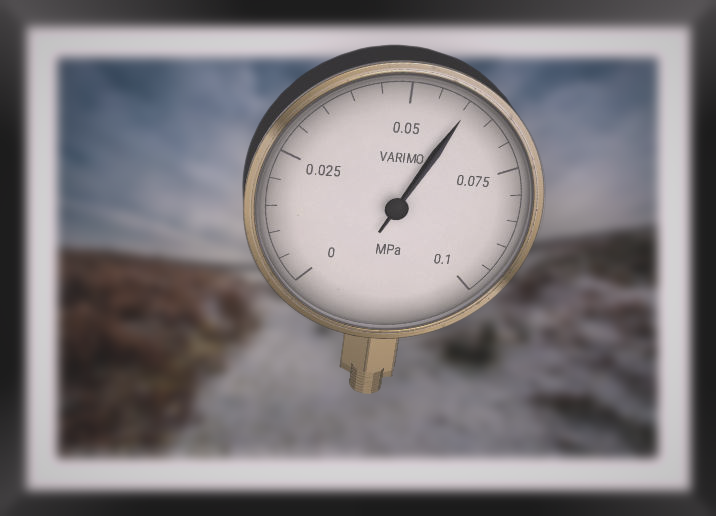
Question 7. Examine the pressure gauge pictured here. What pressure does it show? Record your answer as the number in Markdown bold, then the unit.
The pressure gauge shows **0.06** MPa
